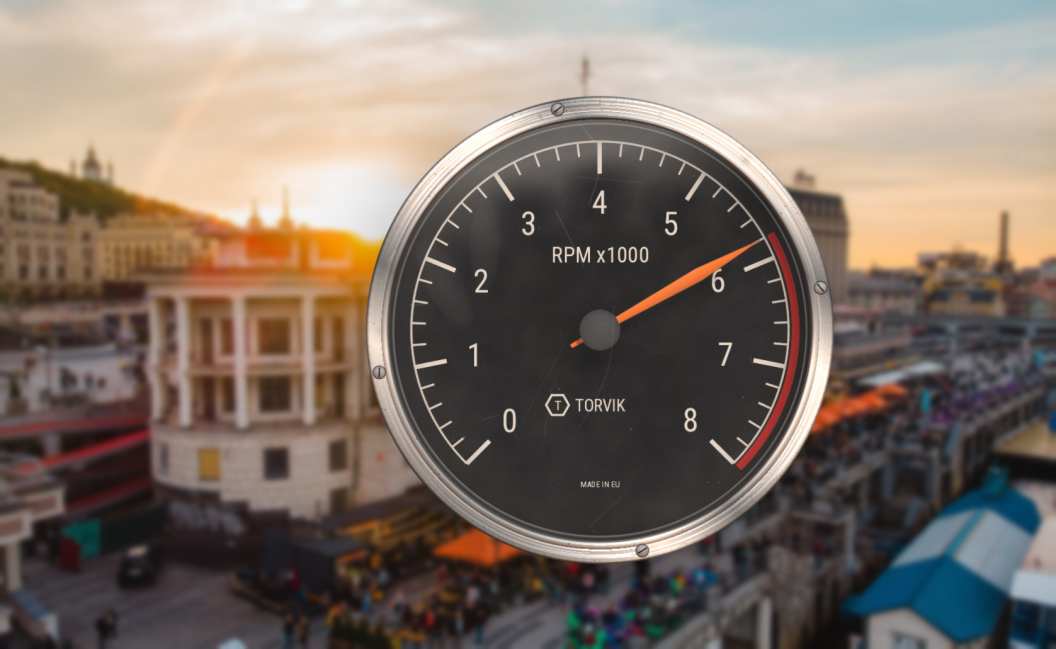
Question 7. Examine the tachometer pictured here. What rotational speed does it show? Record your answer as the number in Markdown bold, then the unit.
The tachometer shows **5800** rpm
